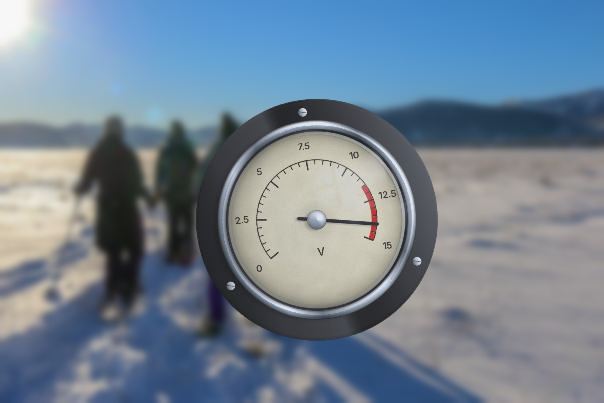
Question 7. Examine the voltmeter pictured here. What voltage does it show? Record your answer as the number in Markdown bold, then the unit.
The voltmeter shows **14** V
